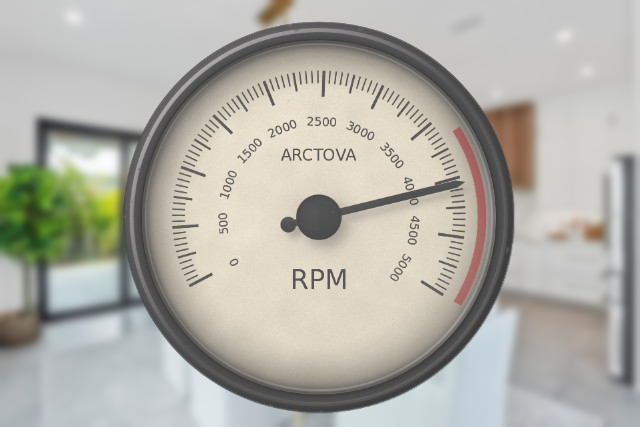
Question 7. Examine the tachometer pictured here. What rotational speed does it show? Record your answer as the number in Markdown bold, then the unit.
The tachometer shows **4050** rpm
